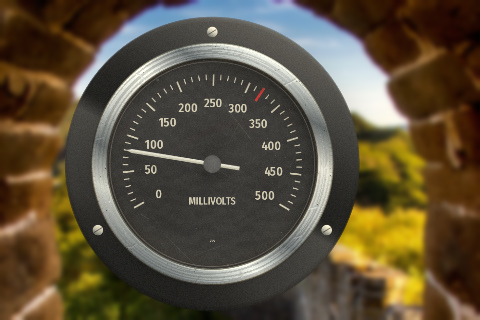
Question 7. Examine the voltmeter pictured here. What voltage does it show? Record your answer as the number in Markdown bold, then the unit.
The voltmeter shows **80** mV
